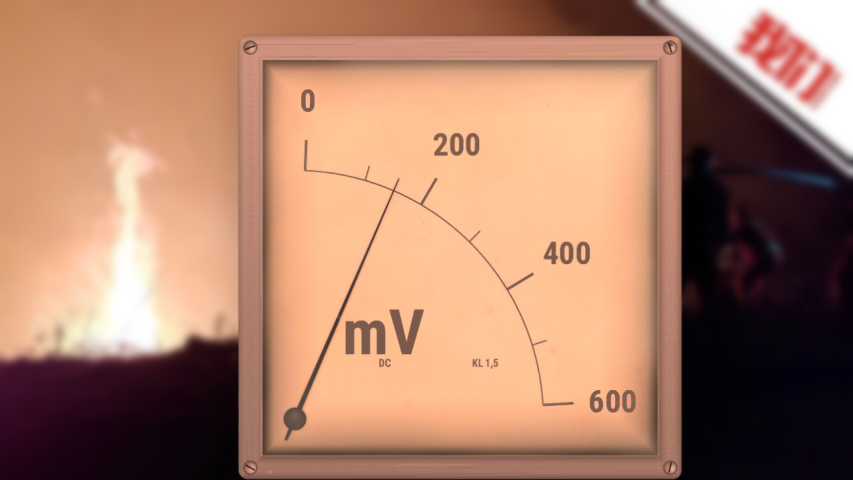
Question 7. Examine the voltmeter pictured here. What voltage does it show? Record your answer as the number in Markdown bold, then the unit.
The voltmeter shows **150** mV
